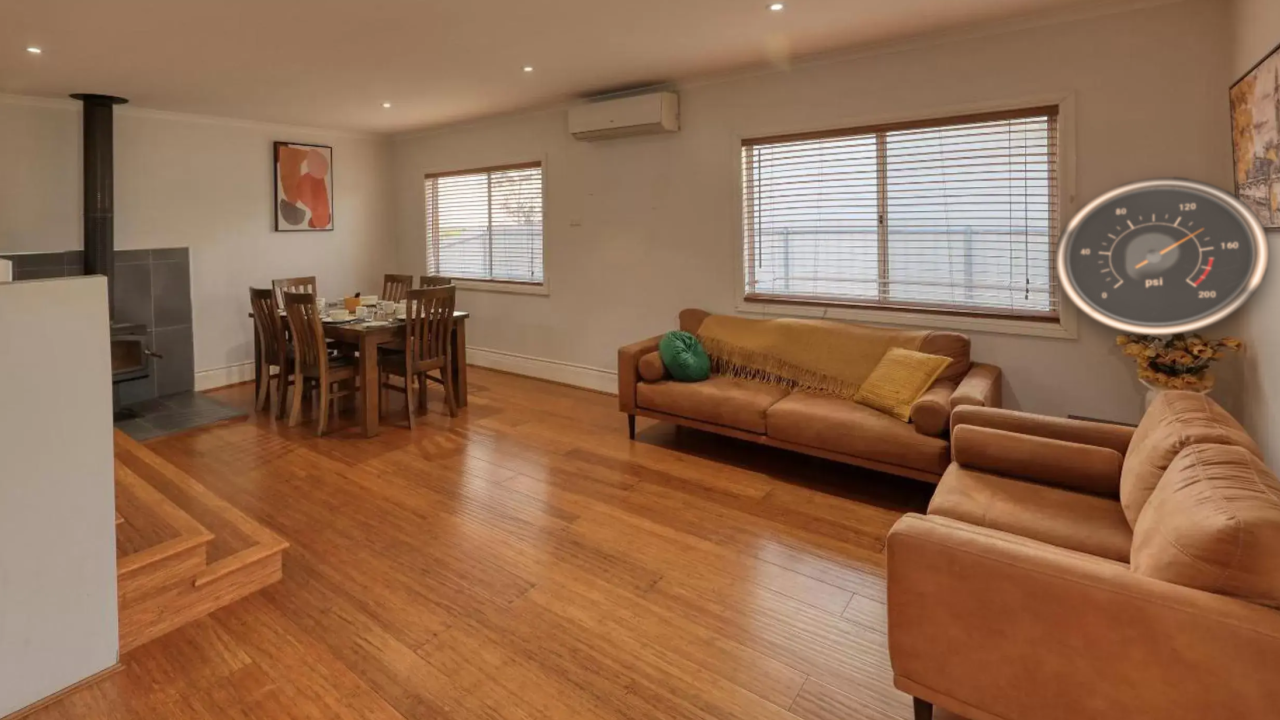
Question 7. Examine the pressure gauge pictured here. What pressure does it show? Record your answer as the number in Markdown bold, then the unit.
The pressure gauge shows **140** psi
